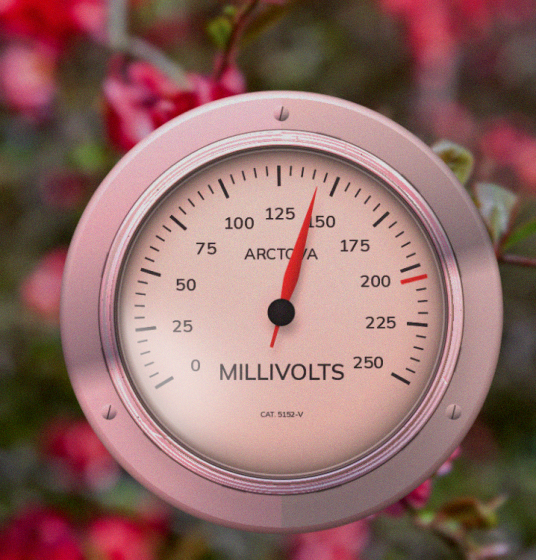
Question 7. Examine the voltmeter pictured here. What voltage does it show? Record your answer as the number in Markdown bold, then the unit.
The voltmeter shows **142.5** mV
